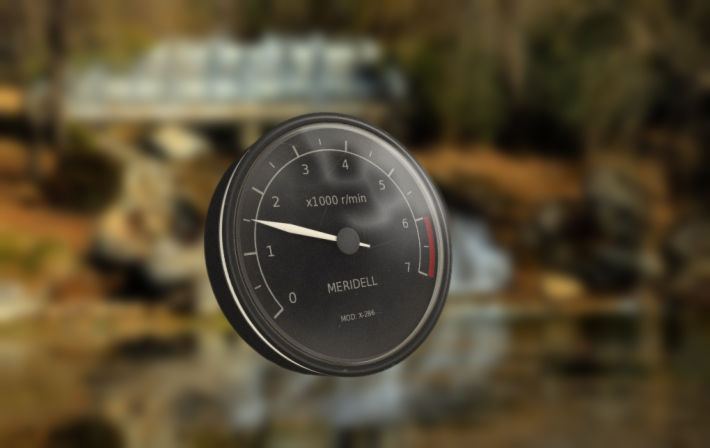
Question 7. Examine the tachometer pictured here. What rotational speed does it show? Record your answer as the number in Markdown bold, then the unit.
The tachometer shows **1500** rpm
